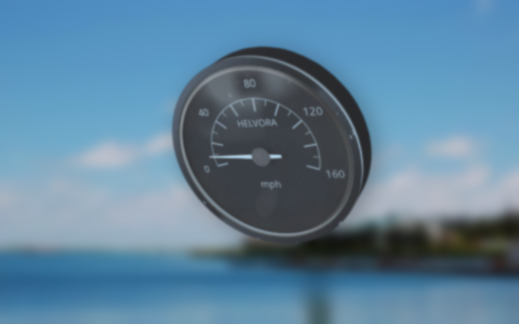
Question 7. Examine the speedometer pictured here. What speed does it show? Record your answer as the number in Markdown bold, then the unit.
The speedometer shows **10** mph
